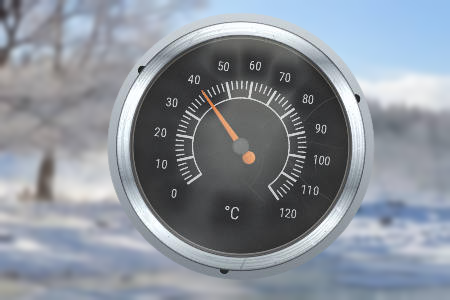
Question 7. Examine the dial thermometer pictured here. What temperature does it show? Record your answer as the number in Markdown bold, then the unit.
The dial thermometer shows **40** °C
